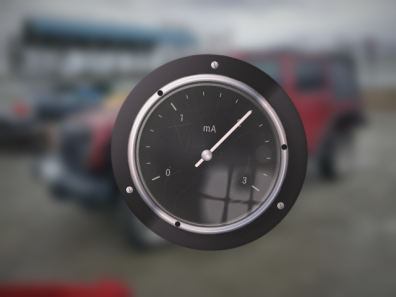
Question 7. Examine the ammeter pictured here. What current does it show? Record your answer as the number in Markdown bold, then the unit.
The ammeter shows **2** mA
